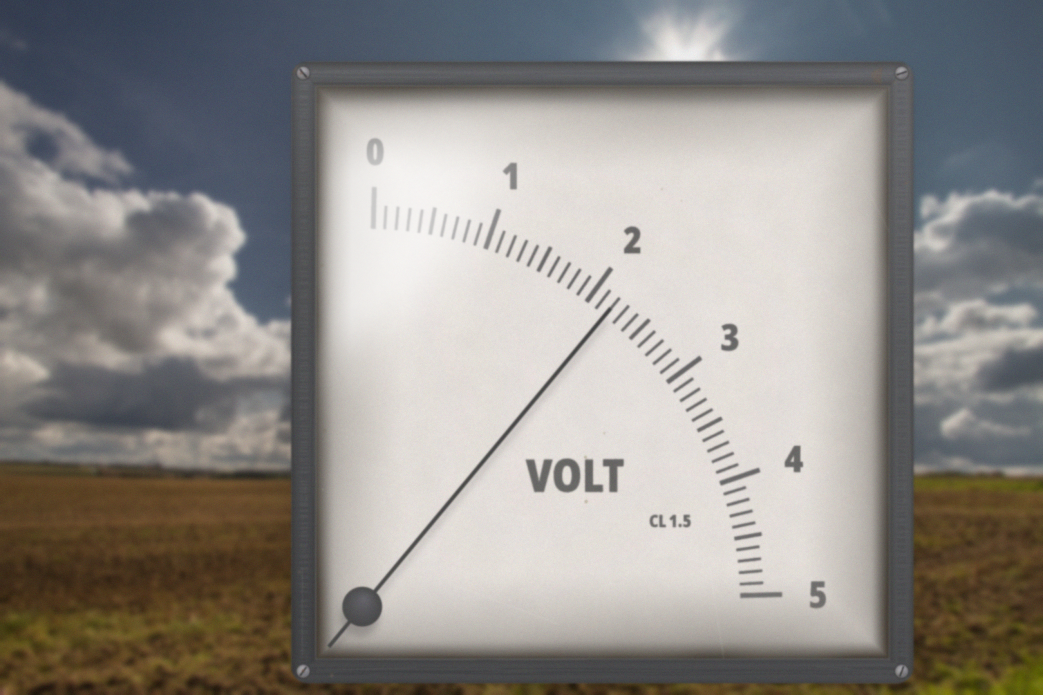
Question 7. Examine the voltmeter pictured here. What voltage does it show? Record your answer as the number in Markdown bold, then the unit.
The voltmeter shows **2.2** V
